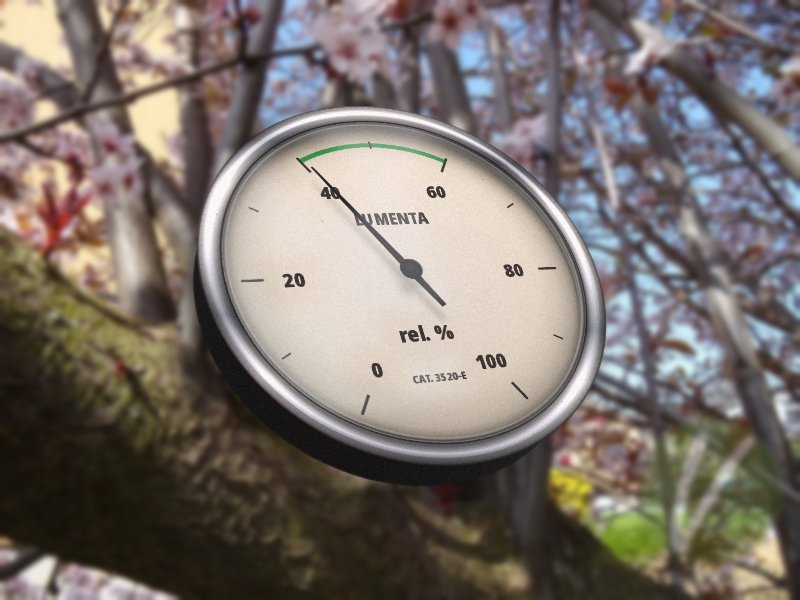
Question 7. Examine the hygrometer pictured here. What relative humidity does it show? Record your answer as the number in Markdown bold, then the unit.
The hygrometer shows **40** %
